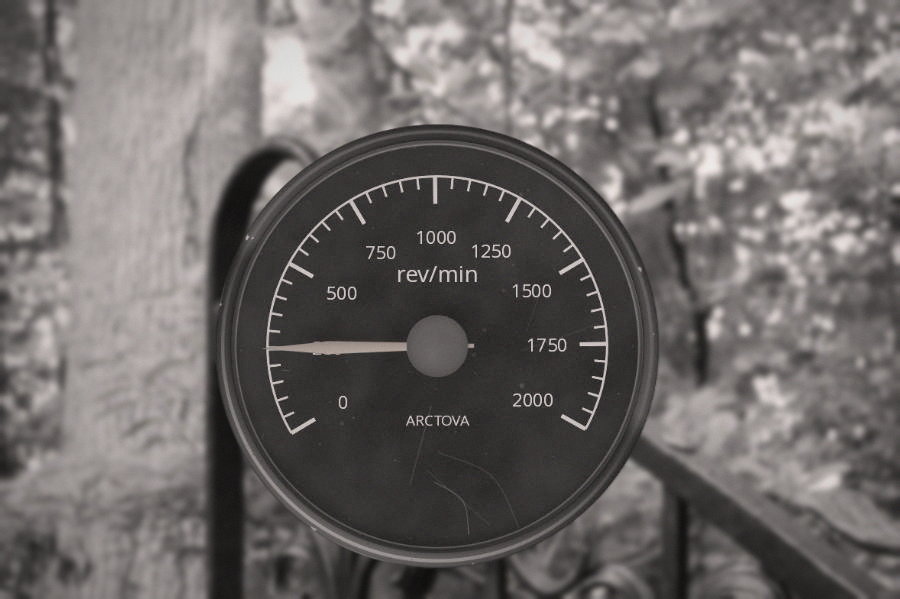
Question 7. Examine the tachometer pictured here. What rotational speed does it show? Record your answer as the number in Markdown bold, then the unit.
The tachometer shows **250** rpm
